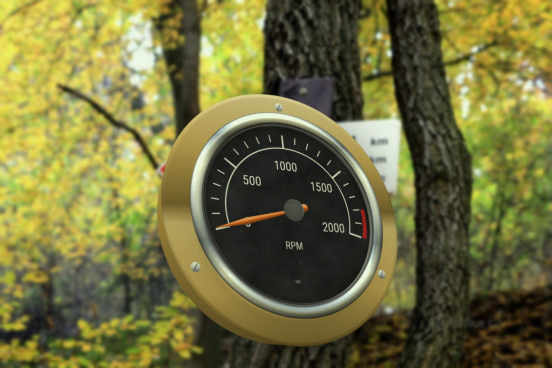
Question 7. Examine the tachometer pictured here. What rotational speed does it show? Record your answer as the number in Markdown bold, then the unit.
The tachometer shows **0** rpm
